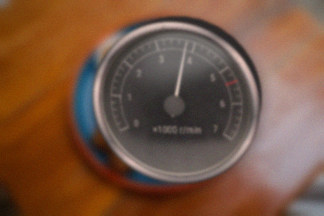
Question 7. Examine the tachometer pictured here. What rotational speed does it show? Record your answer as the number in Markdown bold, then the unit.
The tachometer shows **3800** rpm
